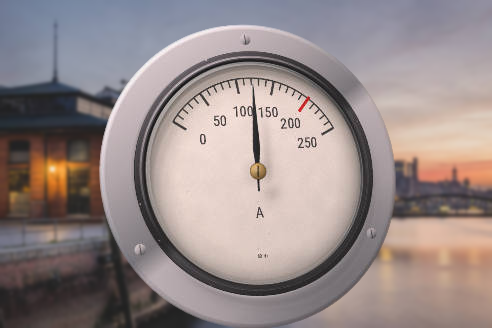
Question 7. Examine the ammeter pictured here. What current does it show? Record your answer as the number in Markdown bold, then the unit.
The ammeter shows **120** A
